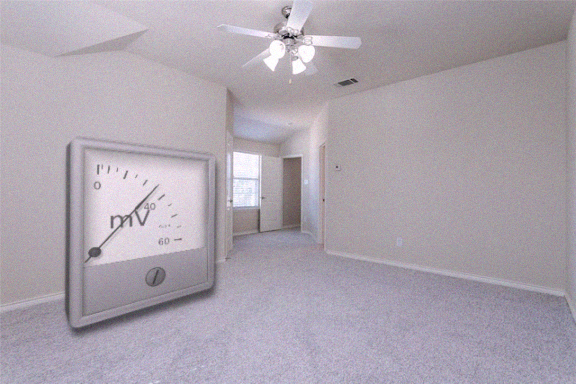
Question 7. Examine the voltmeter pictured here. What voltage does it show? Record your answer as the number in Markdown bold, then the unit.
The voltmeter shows **35** mV
